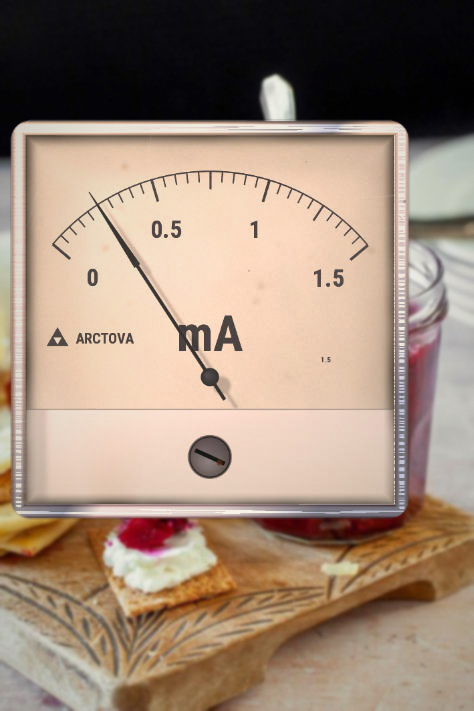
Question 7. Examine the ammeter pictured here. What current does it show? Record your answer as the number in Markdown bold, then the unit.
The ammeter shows **0.25** mA
